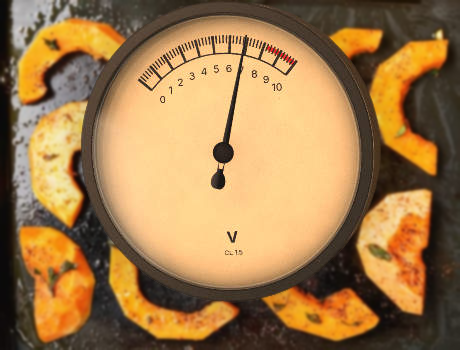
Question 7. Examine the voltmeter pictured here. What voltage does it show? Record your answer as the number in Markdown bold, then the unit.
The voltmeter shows **7** V
